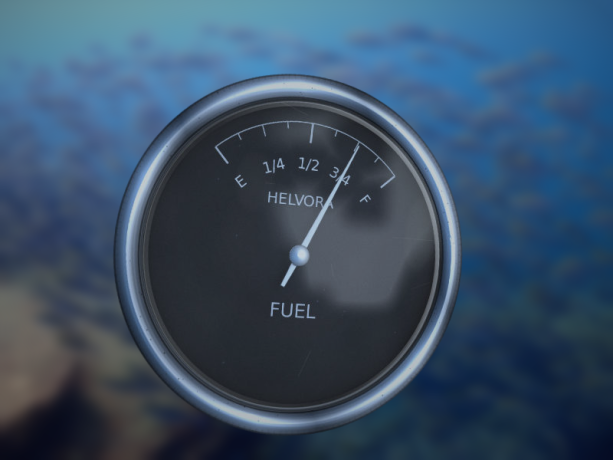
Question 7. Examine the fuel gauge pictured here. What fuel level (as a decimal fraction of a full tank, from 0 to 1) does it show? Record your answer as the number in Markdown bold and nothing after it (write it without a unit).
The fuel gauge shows **0.75**
